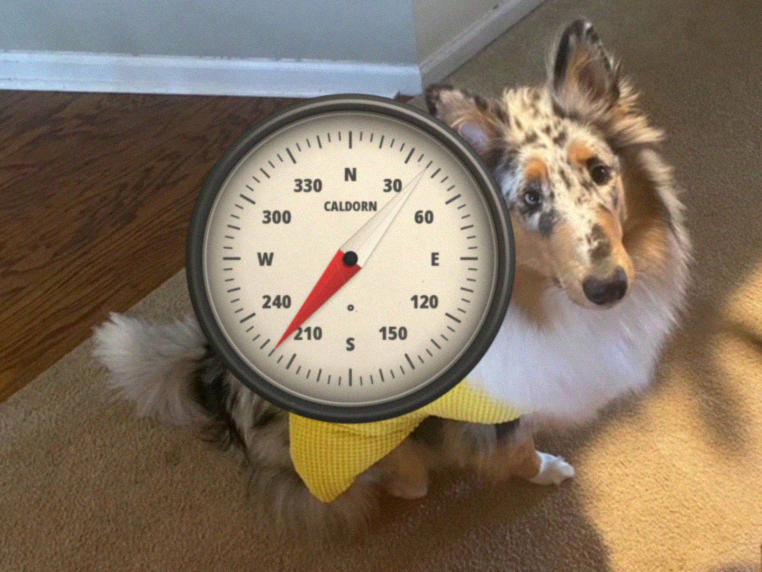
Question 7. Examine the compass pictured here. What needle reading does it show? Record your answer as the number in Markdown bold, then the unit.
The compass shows **220** °
